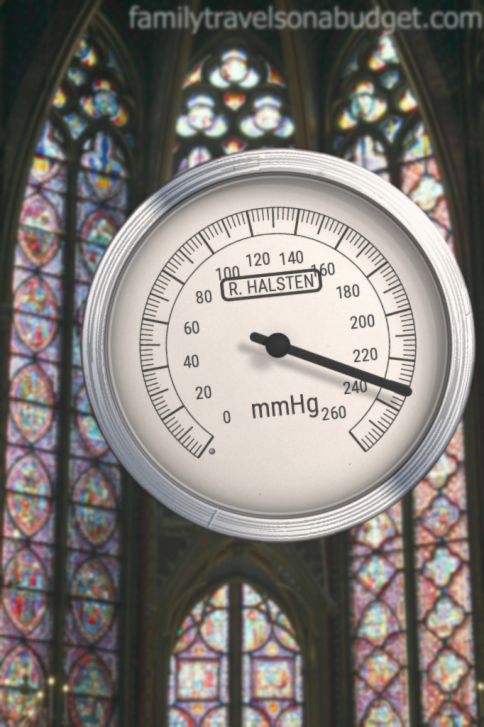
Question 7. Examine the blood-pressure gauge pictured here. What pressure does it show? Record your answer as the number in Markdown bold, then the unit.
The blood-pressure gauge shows **232** mmHg
